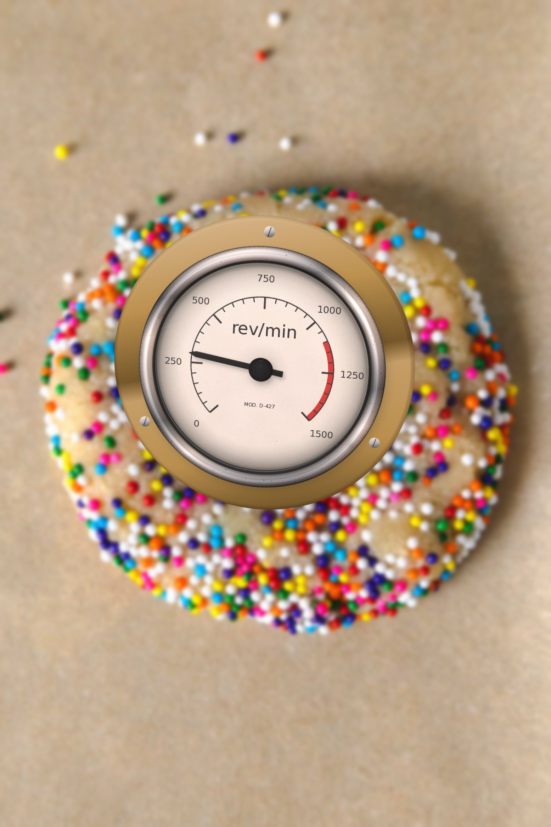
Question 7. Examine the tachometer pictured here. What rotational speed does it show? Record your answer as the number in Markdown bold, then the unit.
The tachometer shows **300** rpm
